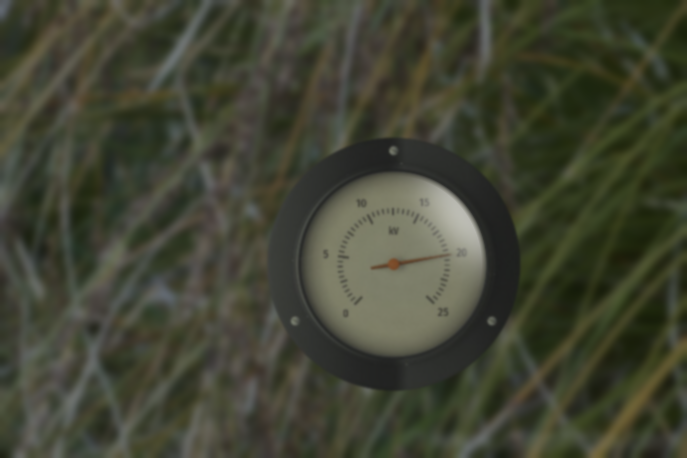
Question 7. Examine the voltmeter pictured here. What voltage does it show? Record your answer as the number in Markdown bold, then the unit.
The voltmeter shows **20** kV
